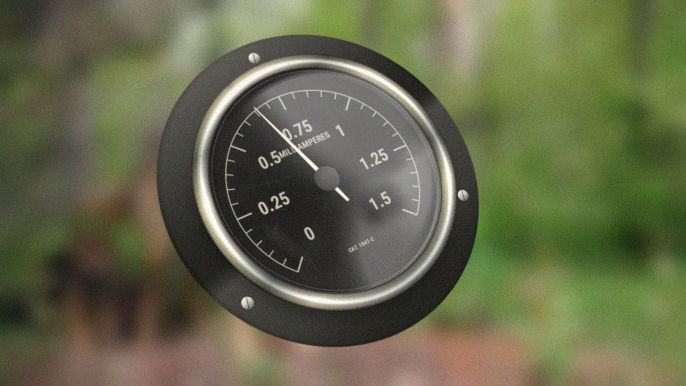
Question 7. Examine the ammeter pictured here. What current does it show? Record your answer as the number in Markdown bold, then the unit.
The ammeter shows **0.65** mA
